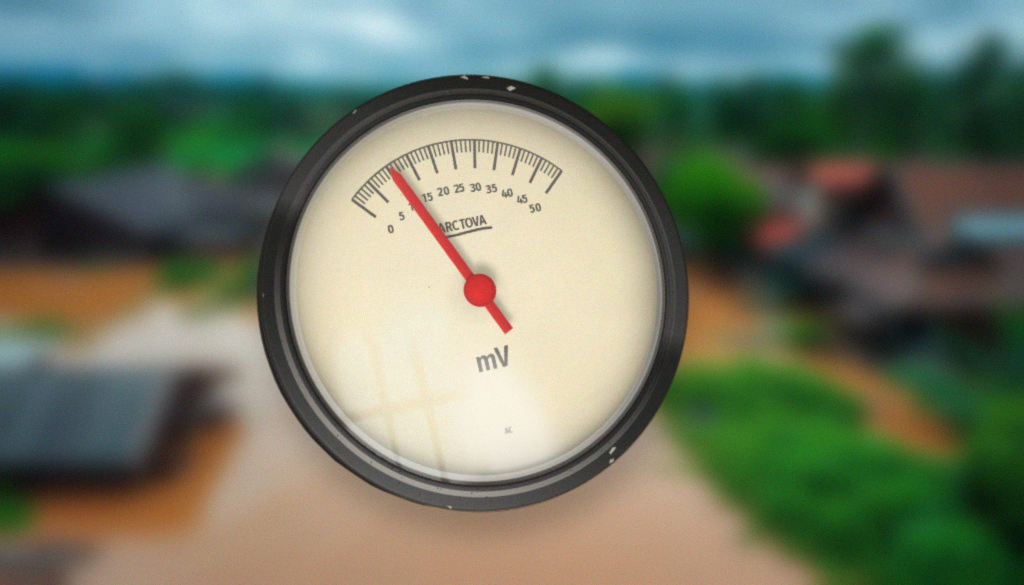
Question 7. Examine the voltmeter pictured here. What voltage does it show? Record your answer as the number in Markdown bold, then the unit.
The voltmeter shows **10** mV
